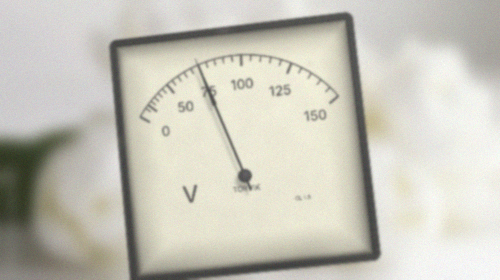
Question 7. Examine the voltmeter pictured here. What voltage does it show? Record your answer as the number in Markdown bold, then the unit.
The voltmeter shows **75** V
